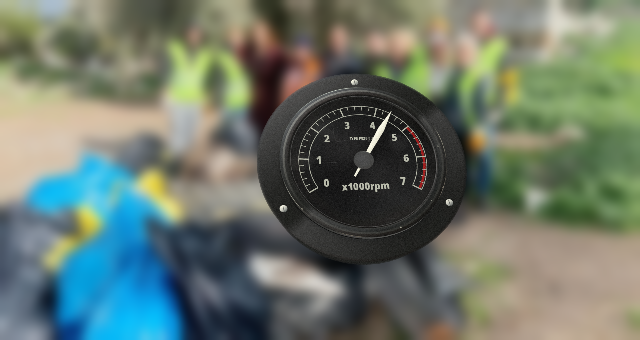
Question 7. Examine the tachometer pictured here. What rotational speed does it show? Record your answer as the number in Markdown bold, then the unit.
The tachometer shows **4400** rpm
